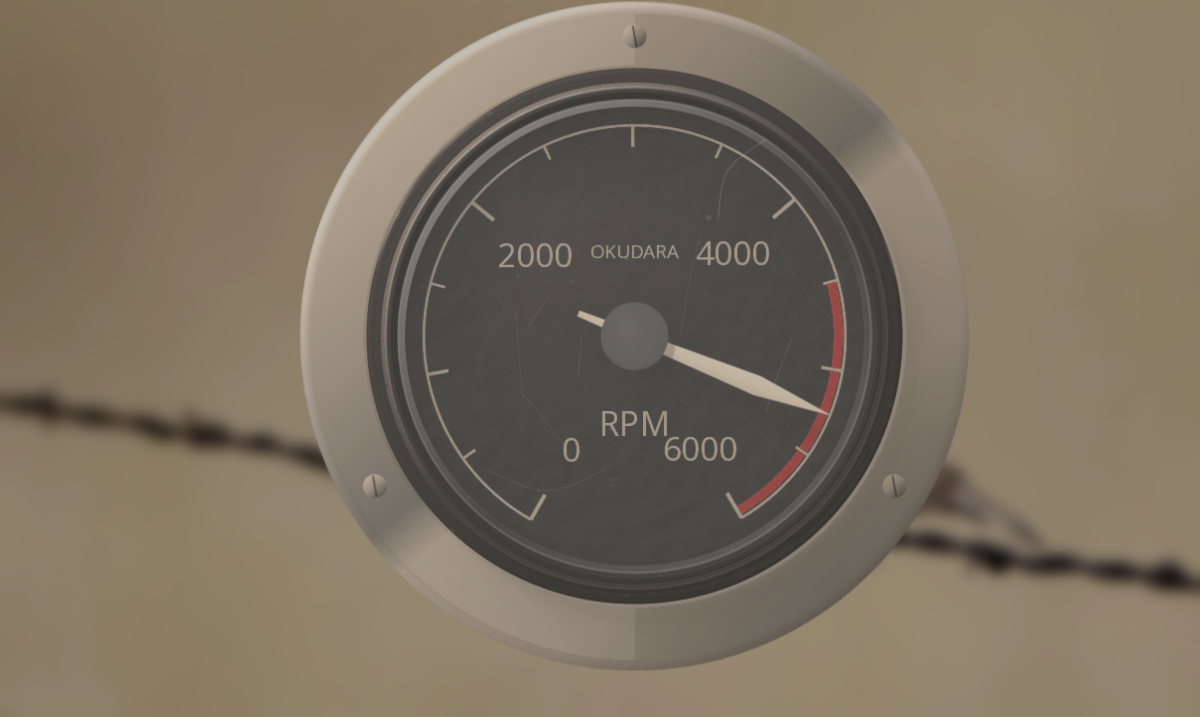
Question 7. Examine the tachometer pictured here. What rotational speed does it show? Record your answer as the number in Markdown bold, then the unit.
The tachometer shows **5250** rpm
